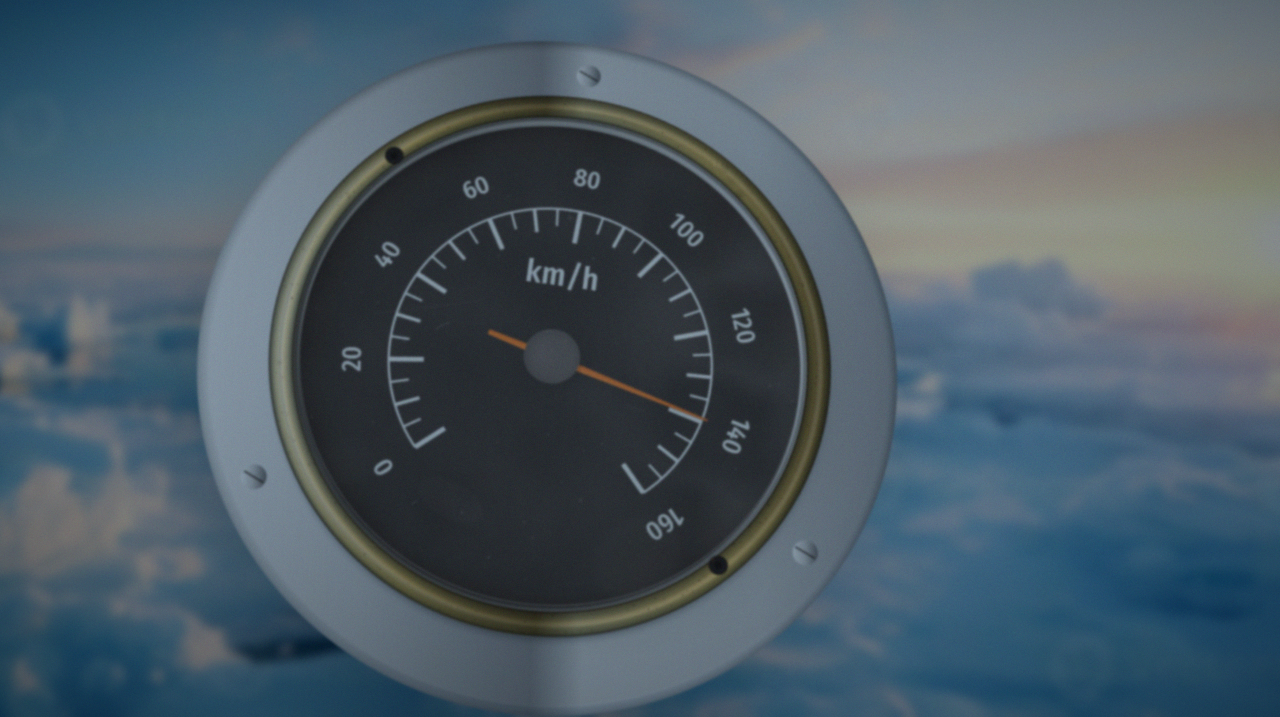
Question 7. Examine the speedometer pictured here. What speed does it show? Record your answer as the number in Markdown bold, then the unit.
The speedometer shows **140** km/h
